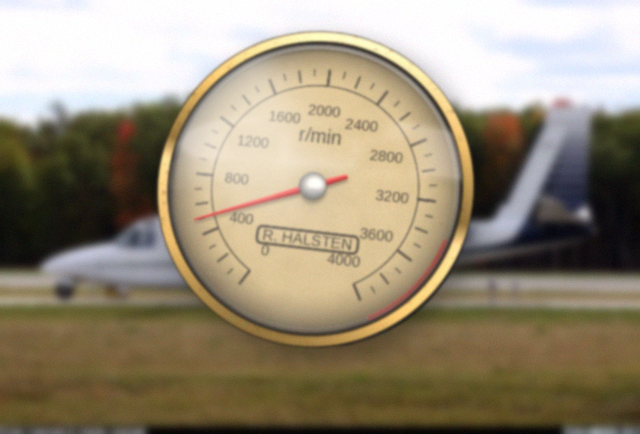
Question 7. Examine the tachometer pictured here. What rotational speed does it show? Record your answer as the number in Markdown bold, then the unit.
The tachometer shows **500** rpm
